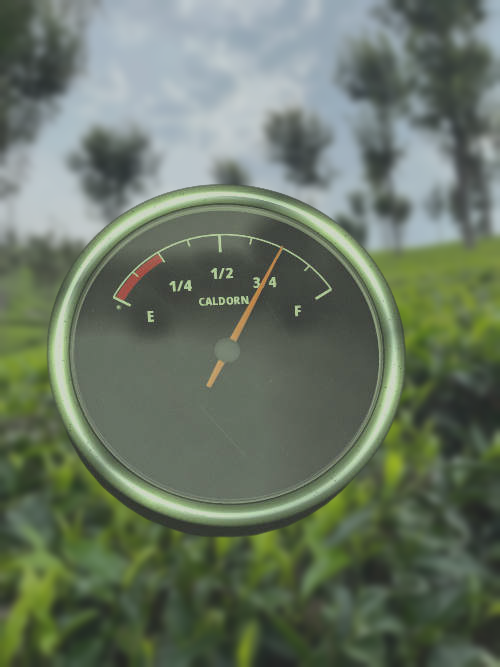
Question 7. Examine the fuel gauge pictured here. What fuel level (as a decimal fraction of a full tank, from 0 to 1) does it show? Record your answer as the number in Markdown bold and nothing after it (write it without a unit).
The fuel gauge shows **0.75**
